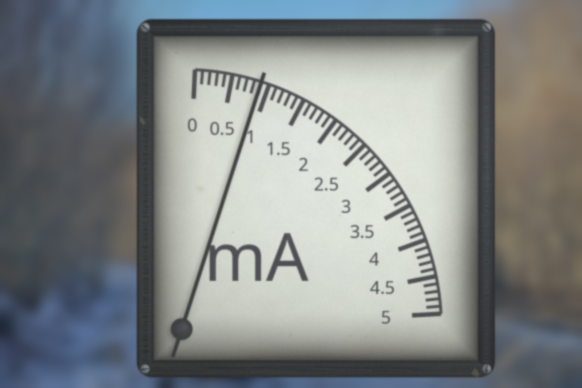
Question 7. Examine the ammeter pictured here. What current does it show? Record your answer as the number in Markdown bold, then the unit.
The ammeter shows **0.9** mA
